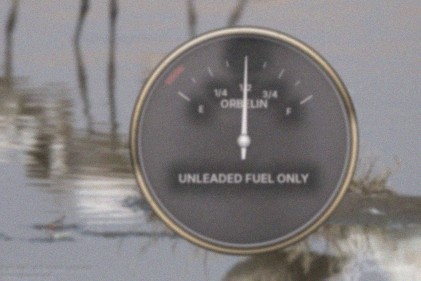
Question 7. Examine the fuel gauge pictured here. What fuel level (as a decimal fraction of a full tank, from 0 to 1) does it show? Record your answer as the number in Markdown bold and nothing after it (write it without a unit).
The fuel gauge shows **0.5**
